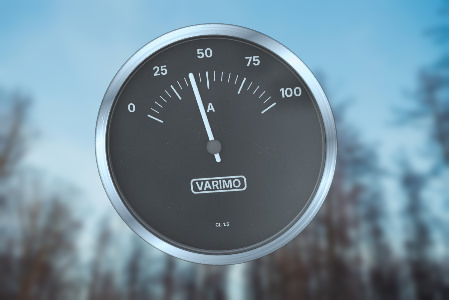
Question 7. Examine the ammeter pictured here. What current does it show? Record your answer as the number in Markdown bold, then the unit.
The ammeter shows **40** A
